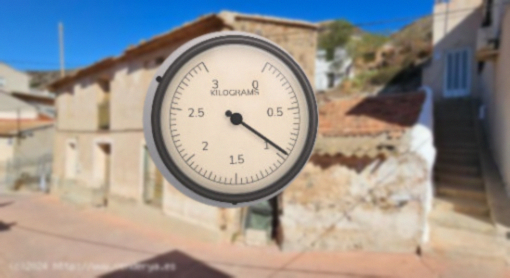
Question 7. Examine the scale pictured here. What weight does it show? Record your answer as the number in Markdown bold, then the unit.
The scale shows **0.95** kg
